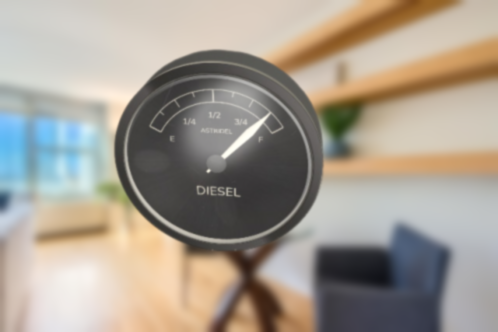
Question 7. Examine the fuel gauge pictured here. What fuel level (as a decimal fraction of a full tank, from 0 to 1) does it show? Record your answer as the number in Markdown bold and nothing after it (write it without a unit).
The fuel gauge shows **0.875**
